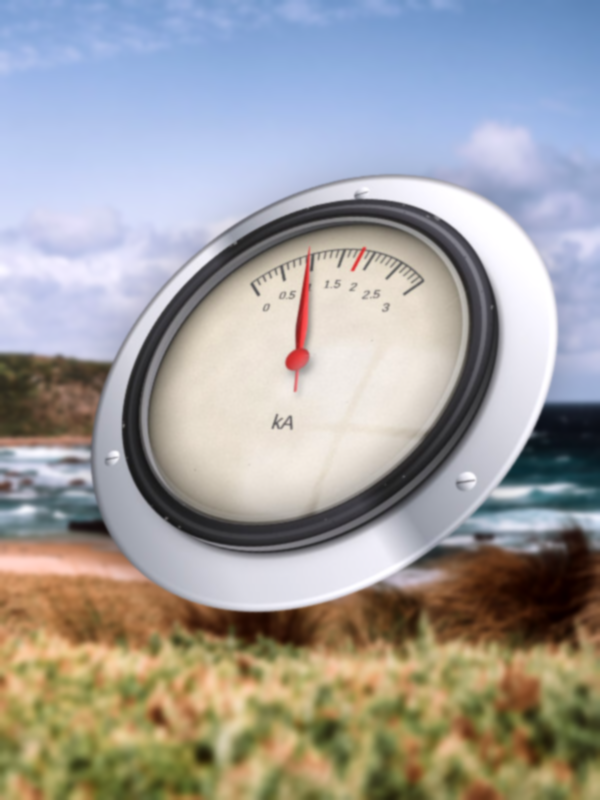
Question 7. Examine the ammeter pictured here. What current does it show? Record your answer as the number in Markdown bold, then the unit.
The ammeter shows **1** kA
